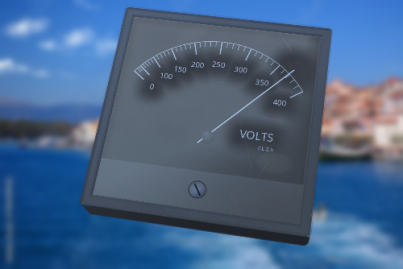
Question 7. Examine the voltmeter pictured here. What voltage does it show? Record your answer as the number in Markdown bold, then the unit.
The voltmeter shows **370** V
